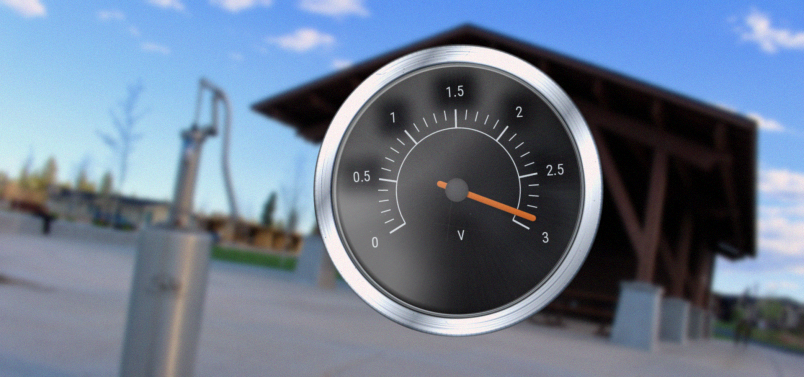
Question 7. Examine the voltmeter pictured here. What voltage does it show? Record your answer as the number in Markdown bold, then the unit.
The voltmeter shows **2.9** V
